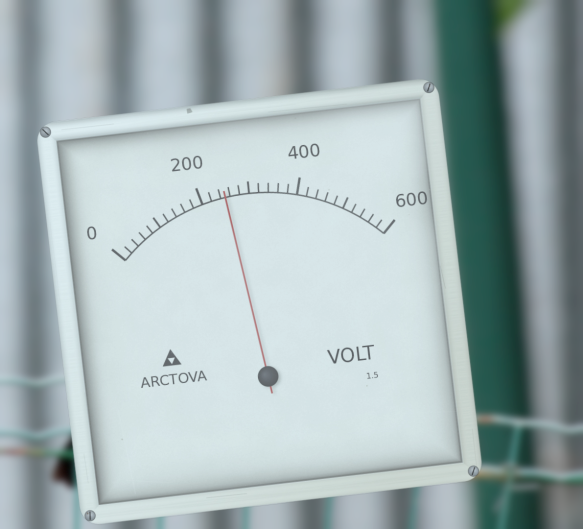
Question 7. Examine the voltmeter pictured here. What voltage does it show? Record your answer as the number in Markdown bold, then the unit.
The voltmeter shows **250** V
